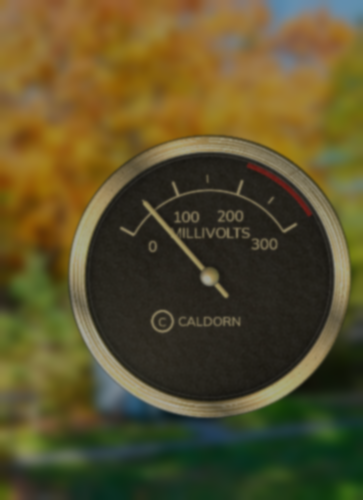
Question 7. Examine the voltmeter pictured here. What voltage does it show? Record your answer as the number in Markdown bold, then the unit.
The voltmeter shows **50** mV
